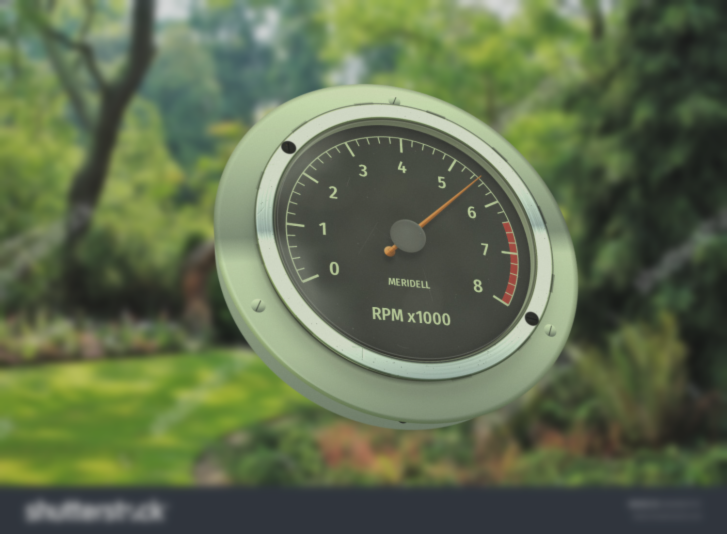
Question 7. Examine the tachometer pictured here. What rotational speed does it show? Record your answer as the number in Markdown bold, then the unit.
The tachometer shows **5500** rpm
